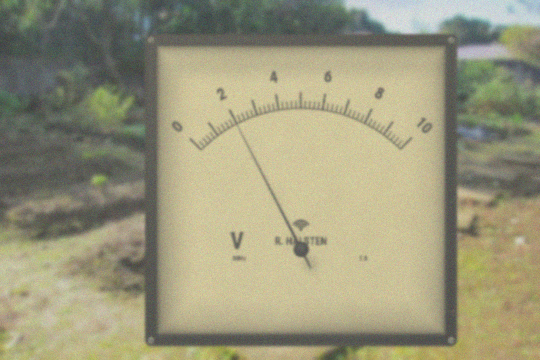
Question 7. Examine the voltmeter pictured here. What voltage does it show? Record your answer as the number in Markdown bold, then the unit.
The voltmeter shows **2** V
